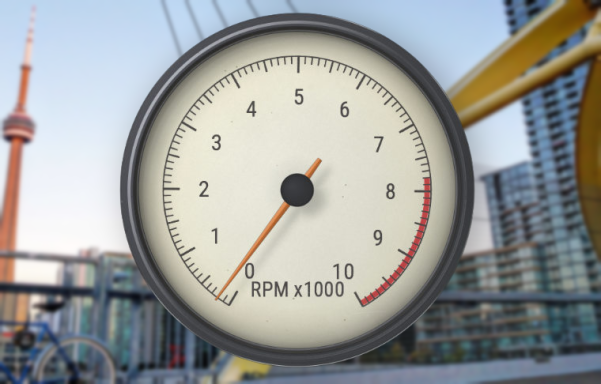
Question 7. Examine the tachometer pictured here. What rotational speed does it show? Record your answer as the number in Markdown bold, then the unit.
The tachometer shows **200** rpm
